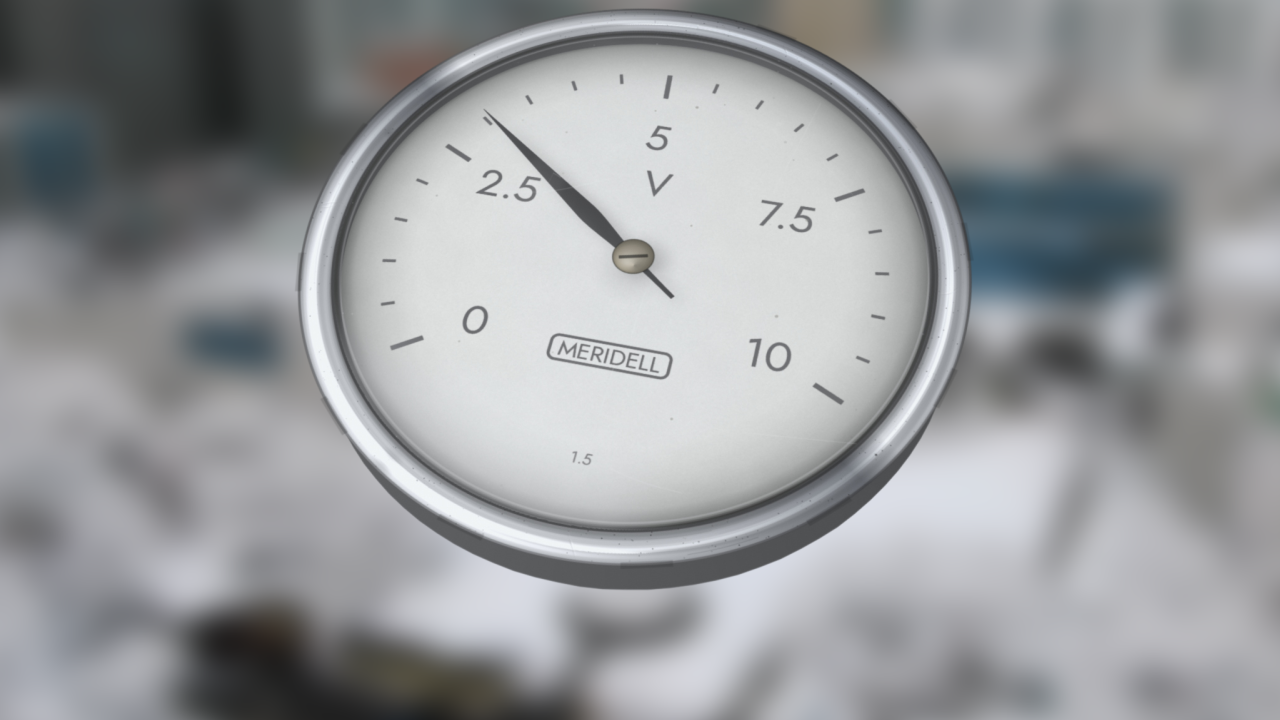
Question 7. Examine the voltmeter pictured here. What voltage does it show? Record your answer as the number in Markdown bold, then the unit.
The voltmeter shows **3** V
